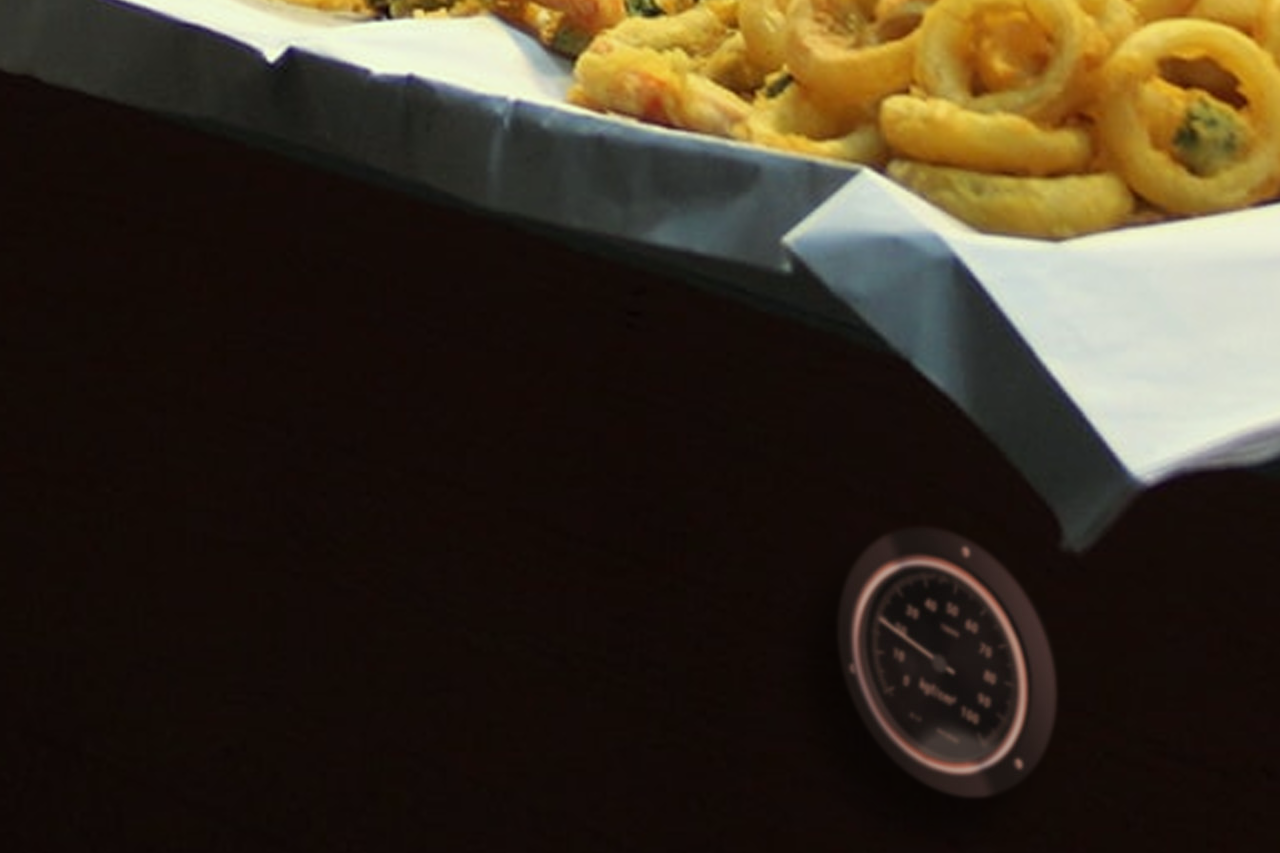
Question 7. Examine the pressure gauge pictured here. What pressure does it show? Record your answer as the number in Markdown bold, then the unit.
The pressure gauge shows **20** kg/cm²
